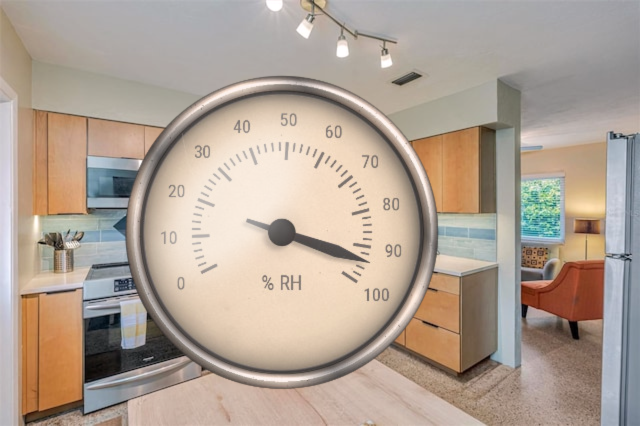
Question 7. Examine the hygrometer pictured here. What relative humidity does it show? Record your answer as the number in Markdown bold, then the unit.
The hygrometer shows **94** %
